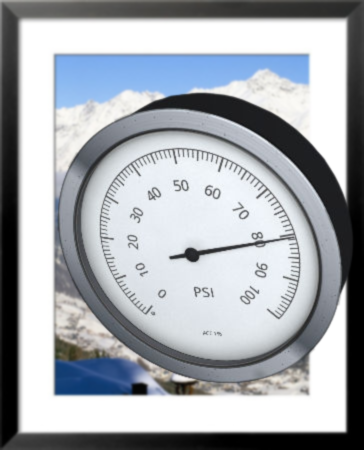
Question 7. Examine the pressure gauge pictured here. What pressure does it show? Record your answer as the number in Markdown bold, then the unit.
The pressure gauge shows **80** psi
